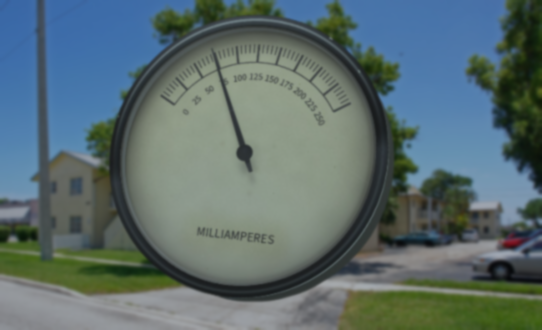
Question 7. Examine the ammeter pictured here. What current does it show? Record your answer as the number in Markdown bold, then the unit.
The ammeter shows **75** mA
